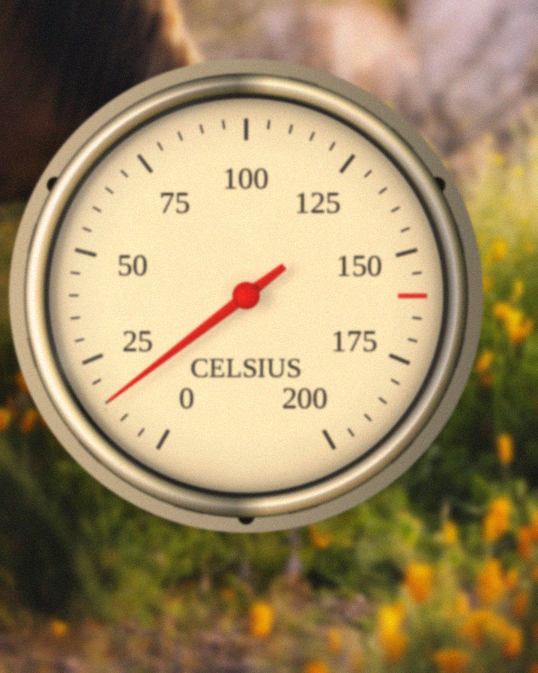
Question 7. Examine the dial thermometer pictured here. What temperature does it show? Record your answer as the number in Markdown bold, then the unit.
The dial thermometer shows **15** °C
